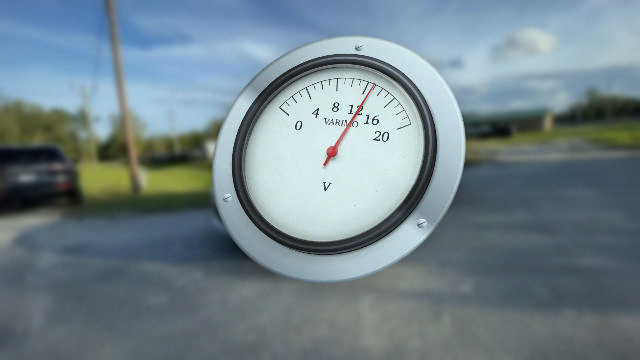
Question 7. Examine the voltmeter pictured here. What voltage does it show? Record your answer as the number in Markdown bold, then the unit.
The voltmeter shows **13** V
